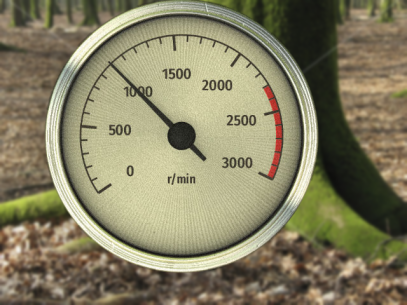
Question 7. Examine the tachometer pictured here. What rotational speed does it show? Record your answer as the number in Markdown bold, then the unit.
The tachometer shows **1000** rpm
